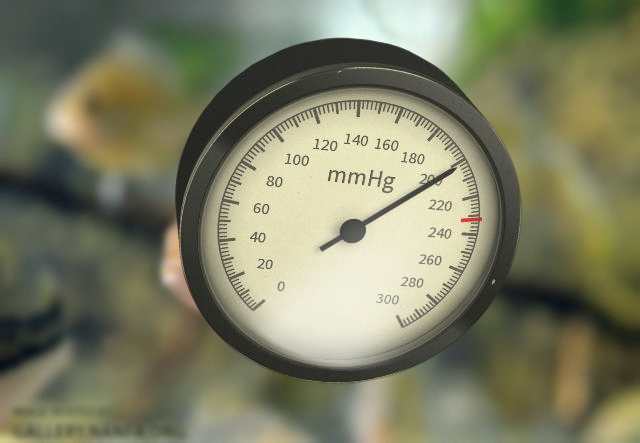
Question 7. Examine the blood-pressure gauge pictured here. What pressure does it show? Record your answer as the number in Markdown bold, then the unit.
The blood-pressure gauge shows **200** mmHg
